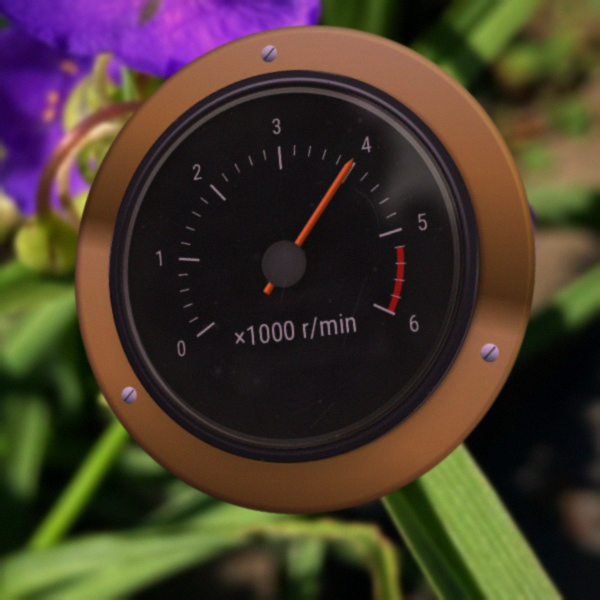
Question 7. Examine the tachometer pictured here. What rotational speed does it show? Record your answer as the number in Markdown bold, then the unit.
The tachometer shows **4000** rpm
